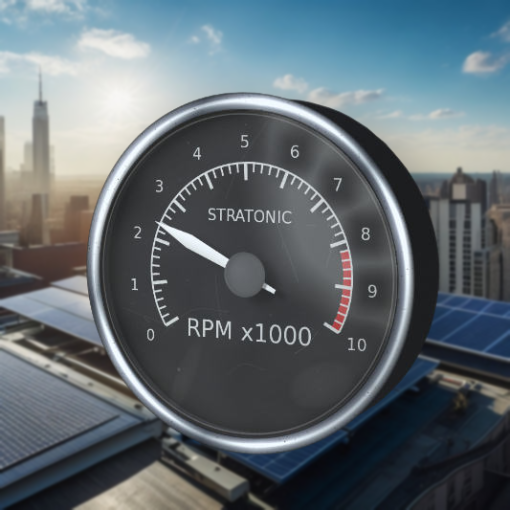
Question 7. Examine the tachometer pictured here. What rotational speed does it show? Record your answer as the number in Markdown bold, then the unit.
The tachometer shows **2400** rpm
